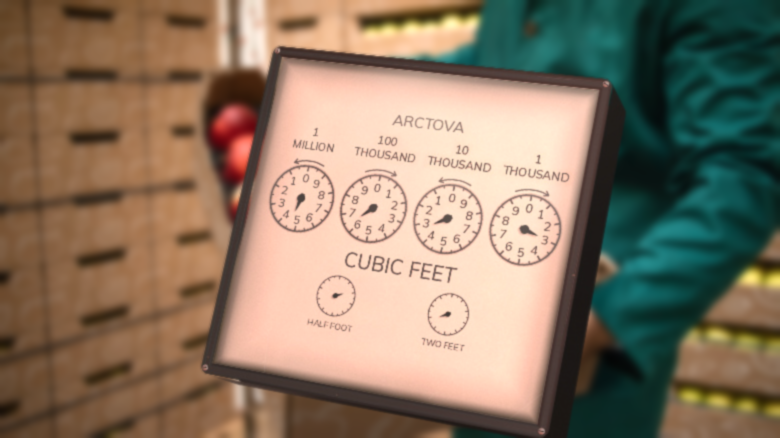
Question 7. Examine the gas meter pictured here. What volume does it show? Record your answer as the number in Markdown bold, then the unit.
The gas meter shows **463300** ft³
